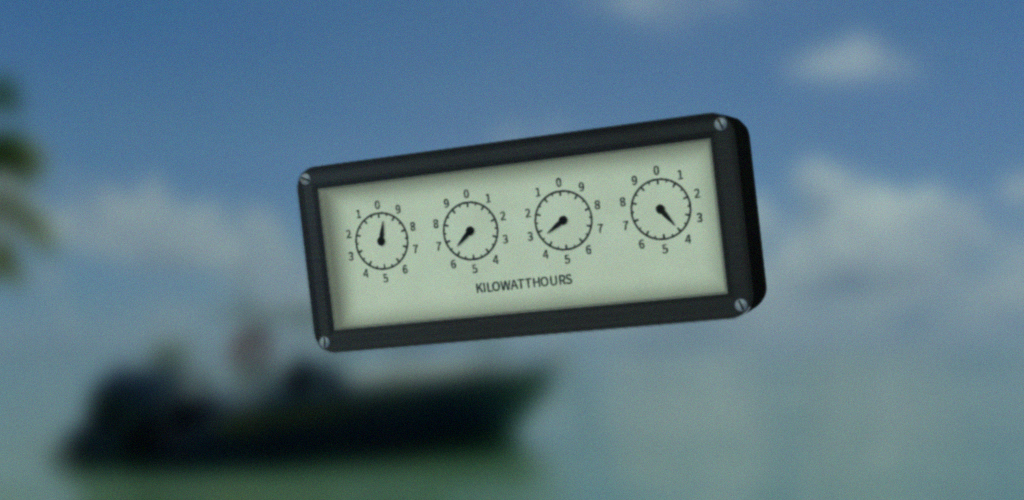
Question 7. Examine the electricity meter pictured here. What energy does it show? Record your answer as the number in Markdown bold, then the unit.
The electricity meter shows **9634** kWh
